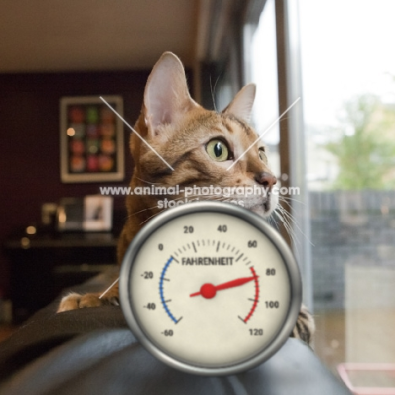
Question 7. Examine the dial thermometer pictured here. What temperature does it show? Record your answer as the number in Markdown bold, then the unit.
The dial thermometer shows **80** °F
